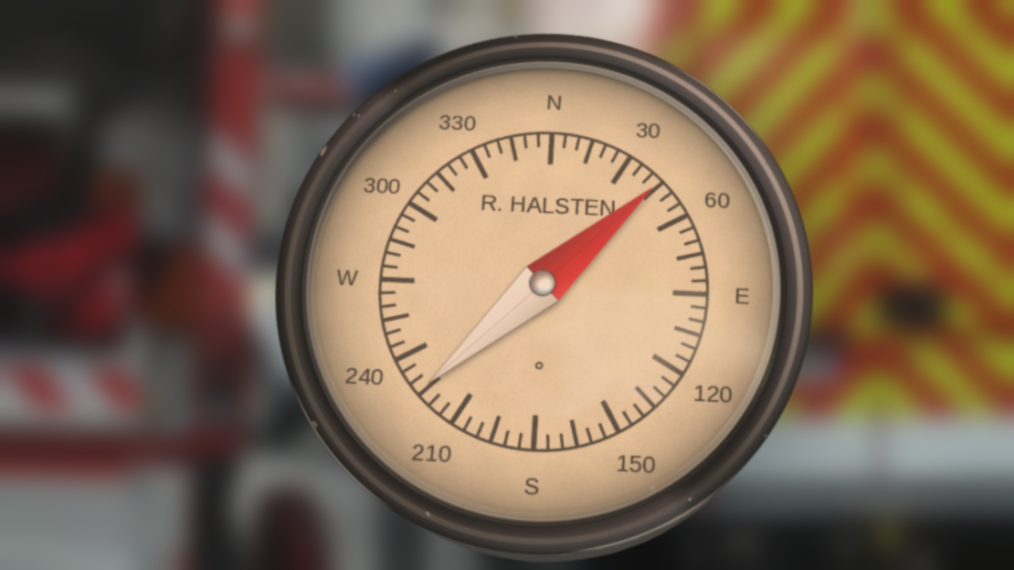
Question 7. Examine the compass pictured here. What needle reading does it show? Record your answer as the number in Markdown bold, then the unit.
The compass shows **45** °
